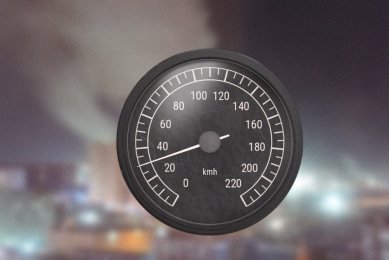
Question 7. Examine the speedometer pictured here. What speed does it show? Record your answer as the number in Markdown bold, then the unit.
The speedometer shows **30** km/h
